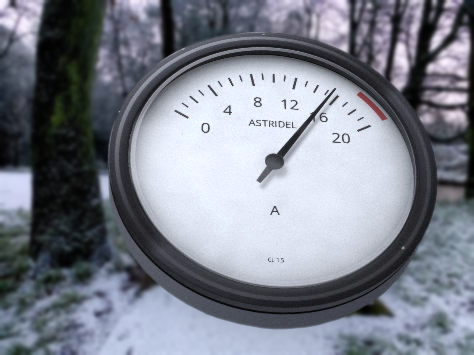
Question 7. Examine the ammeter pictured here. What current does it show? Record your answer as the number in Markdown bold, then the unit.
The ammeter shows **15.5** A
